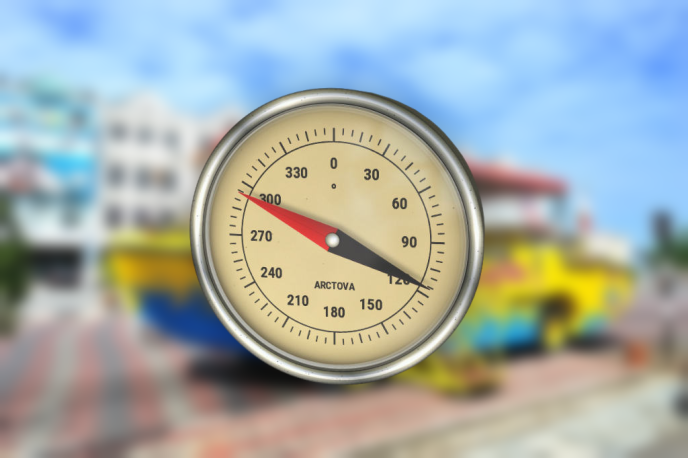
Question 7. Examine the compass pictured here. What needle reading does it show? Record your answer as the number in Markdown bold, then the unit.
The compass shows **295** °
